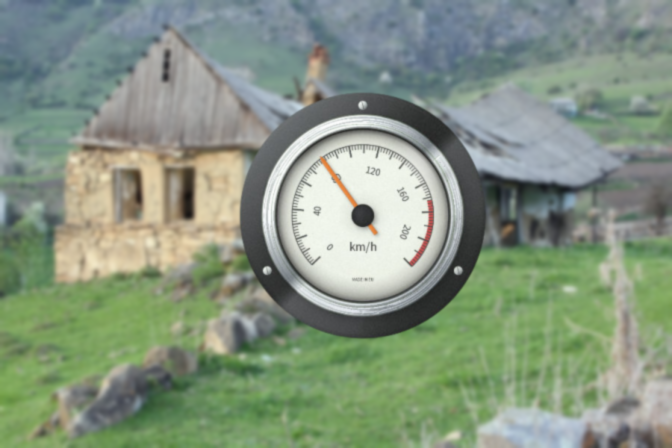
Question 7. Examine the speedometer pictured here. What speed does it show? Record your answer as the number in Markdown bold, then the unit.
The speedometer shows **80** km/h
